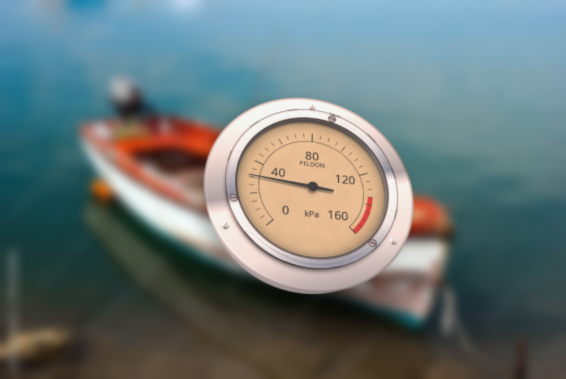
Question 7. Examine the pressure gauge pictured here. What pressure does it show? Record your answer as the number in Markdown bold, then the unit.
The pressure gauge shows **30** kPa
